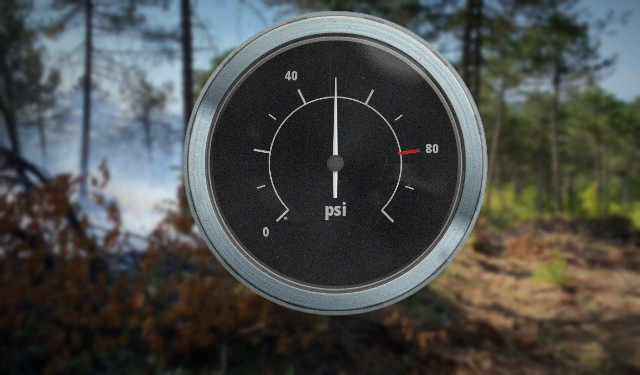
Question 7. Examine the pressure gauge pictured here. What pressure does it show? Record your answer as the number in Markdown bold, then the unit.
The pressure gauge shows **50** psi
